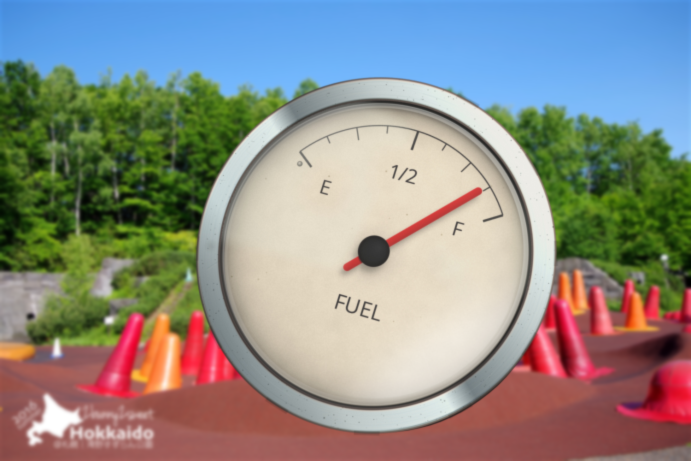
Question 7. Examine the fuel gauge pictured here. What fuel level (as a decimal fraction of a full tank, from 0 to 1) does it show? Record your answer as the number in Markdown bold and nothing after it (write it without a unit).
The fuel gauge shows **0.875**
